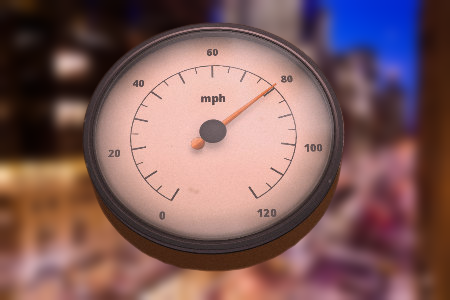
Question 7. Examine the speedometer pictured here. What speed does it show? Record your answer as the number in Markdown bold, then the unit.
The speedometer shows **80** mph
